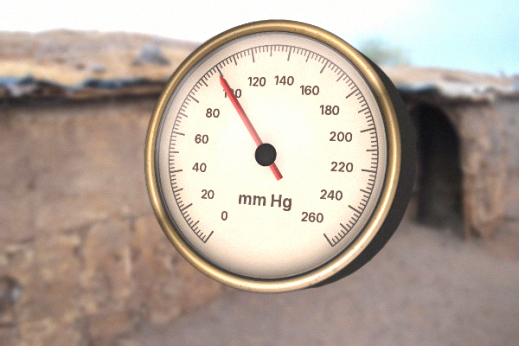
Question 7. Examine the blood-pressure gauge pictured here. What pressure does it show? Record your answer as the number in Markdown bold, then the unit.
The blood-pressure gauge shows **100** mmHg
